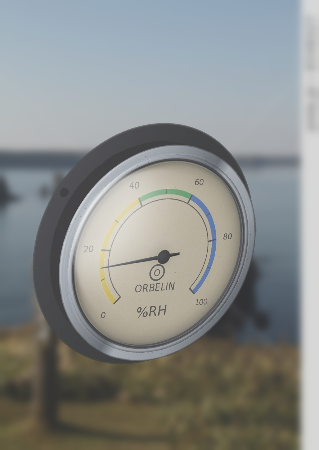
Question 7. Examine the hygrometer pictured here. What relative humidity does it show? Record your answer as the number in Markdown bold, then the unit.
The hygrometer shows **15** %
